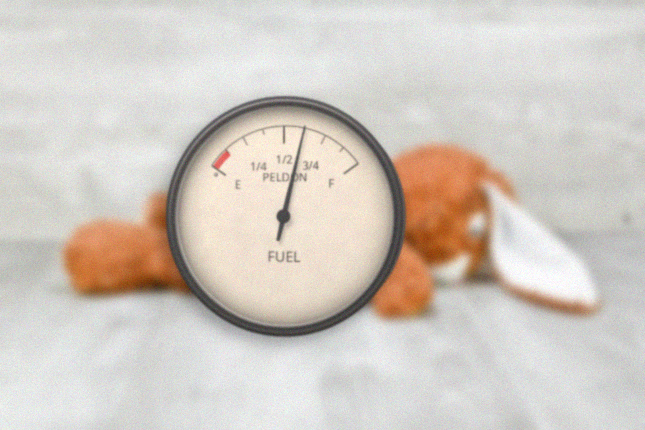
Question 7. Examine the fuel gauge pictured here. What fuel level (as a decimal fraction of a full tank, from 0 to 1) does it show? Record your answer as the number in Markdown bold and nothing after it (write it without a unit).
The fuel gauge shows **0.625**
